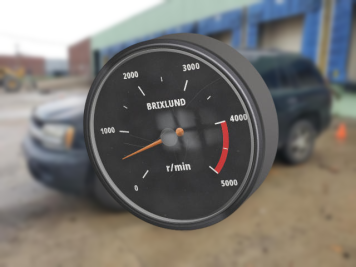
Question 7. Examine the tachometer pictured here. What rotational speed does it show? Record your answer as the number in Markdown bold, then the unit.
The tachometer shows **500** rpm
